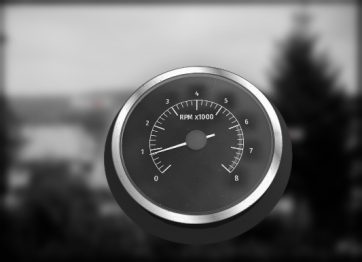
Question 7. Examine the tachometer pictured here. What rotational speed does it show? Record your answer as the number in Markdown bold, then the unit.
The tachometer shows **800** rpm
